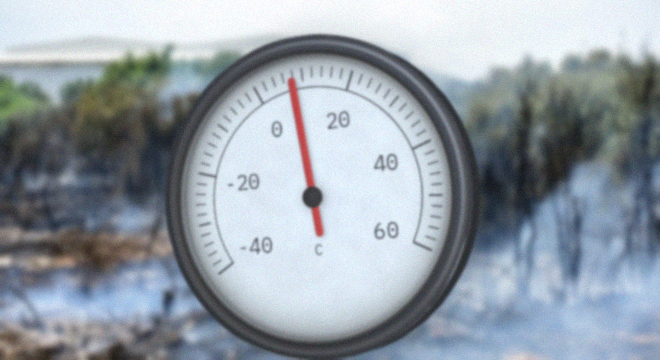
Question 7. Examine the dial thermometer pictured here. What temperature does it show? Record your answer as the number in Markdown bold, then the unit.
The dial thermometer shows **8** °C
